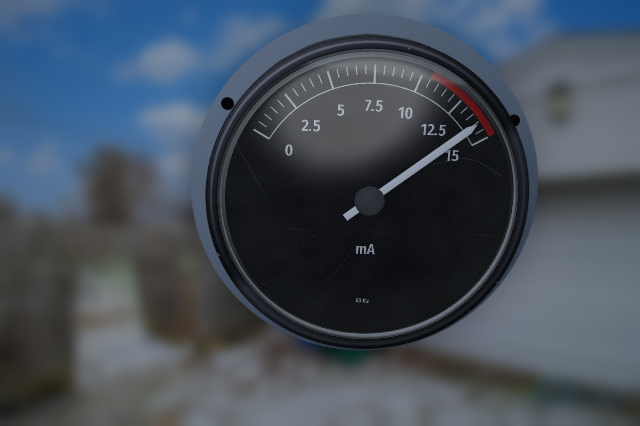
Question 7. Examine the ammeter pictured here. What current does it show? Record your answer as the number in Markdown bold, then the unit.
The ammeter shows **14** mA
